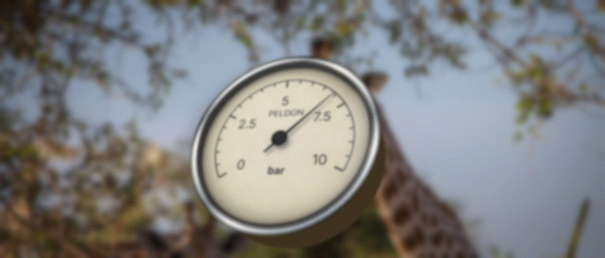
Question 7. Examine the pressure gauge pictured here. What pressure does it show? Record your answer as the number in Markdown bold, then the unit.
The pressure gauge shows **7** bar
